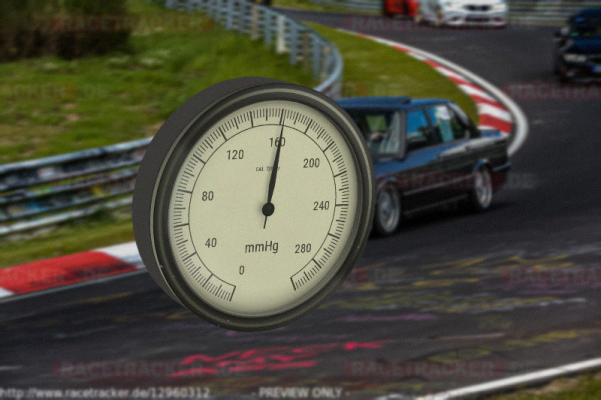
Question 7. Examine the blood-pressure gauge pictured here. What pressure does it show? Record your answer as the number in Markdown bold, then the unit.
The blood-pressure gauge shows **160** mmHg
